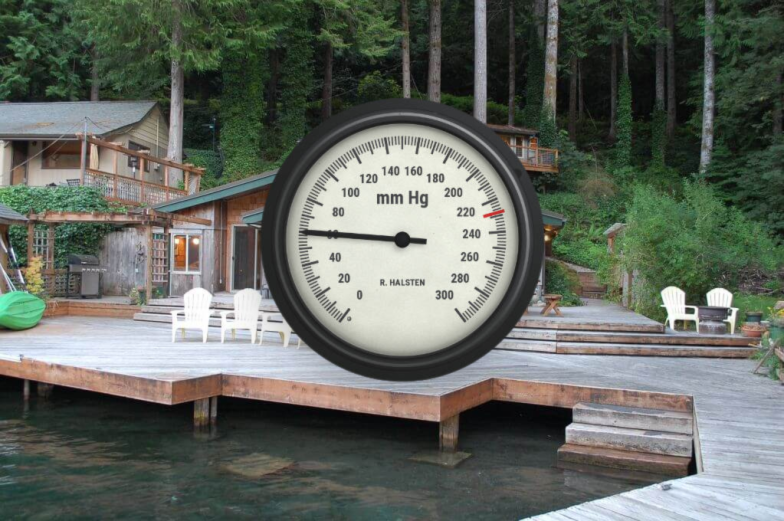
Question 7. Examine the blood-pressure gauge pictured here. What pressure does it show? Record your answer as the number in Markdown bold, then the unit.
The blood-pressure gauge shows **60** mmHg
